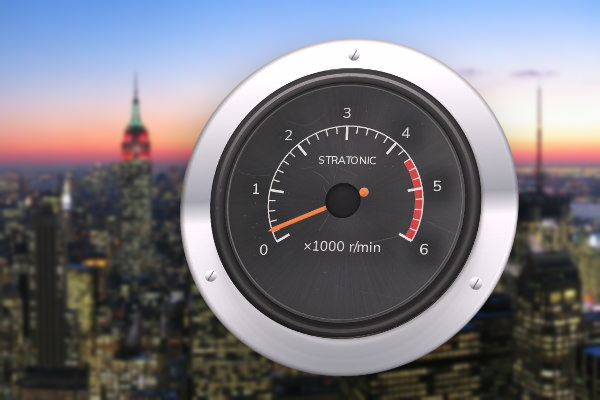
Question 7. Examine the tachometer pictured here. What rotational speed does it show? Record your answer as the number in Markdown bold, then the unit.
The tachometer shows **200** rpm
